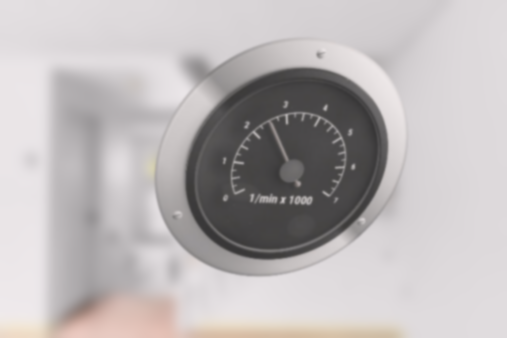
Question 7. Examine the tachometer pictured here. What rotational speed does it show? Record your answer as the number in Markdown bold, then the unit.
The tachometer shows **2500** rpm
